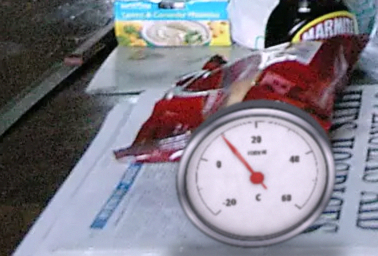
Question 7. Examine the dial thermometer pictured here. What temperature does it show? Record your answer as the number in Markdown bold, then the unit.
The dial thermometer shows **10** °C
